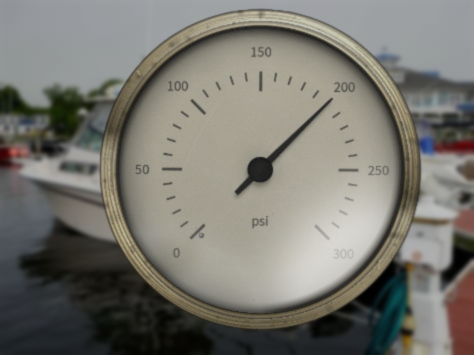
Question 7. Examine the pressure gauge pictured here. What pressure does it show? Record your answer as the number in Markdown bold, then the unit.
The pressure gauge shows **200** psi
